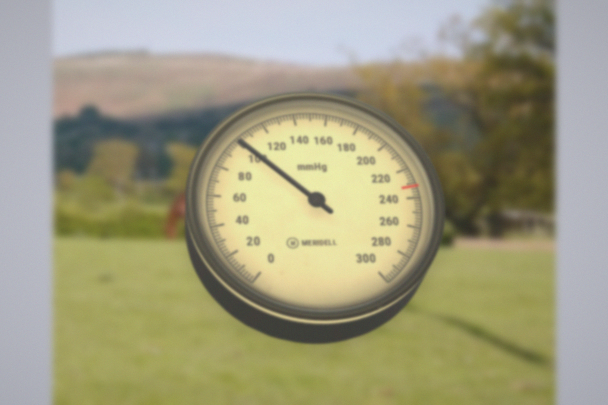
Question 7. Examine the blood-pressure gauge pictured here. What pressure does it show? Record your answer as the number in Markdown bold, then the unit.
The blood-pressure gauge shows **100** mmHg
